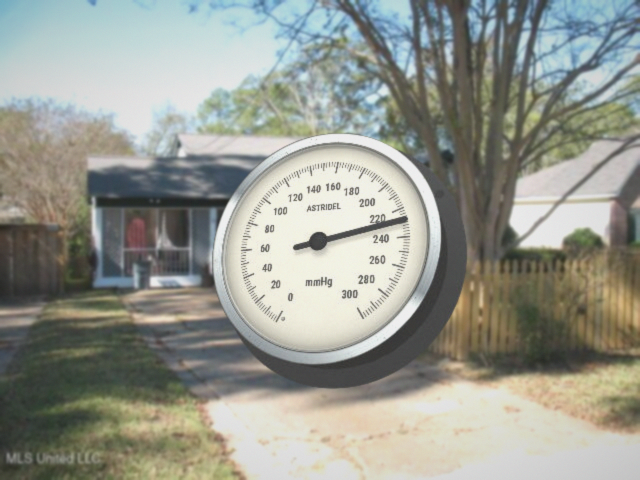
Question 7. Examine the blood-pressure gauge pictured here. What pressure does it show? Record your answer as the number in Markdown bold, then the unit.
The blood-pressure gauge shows **230** mmHg
